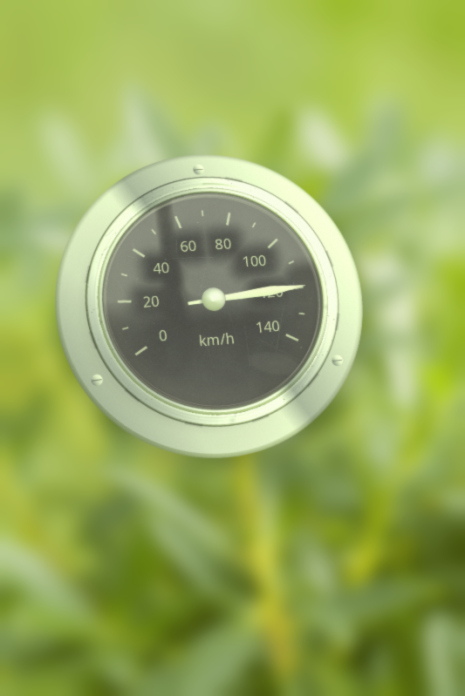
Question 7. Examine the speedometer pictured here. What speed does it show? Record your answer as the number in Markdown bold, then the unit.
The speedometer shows **120** km/h
